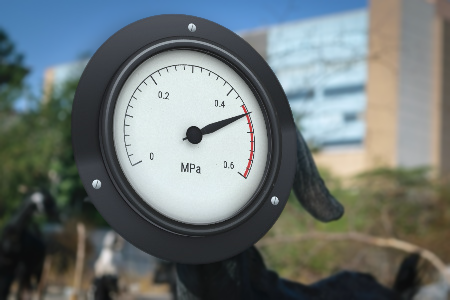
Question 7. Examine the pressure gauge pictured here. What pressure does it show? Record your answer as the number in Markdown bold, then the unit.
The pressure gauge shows **0.46** MPa
